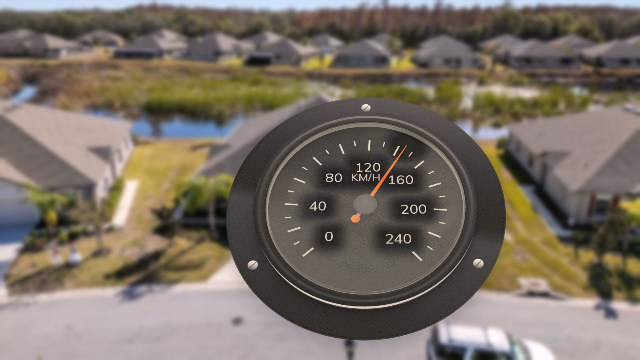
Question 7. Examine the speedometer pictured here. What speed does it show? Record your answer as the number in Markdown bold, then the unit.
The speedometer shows **145** km/h
